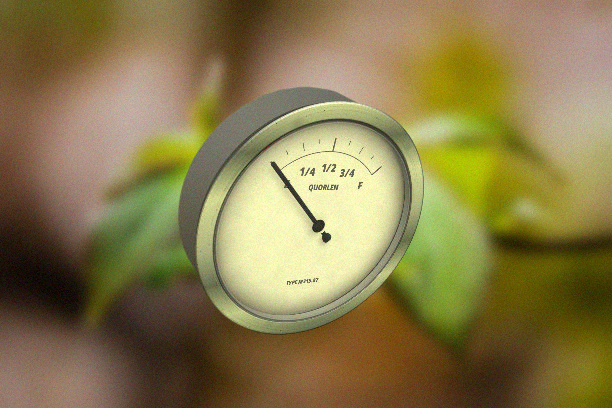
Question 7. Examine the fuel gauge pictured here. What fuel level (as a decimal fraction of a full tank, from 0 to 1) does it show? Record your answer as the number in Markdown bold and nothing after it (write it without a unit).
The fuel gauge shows **0**
